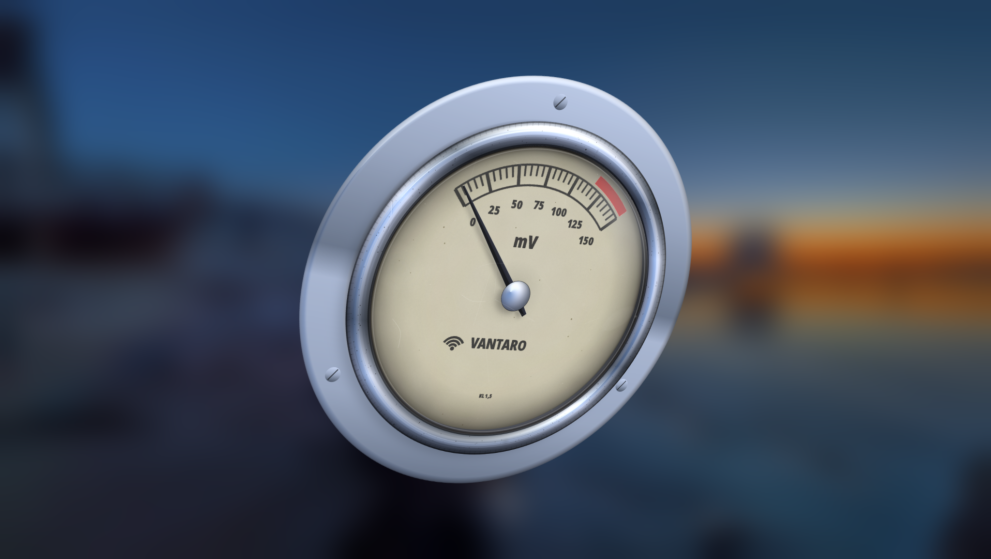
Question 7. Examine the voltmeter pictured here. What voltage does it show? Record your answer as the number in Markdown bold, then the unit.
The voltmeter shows **5** mV
